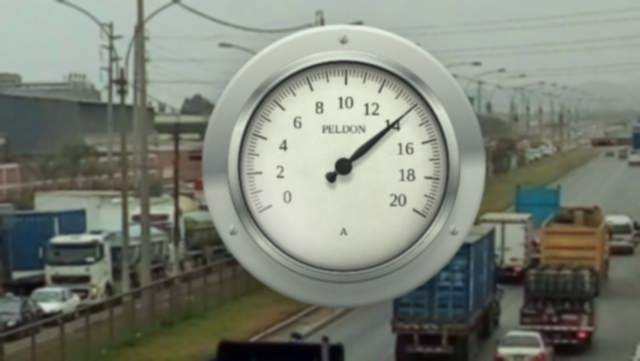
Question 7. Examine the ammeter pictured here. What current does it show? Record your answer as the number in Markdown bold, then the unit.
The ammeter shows **14** A
